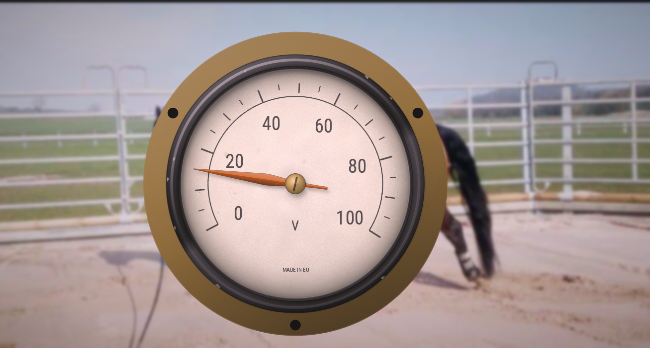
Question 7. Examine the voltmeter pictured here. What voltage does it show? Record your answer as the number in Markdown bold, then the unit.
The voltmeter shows **15** V
